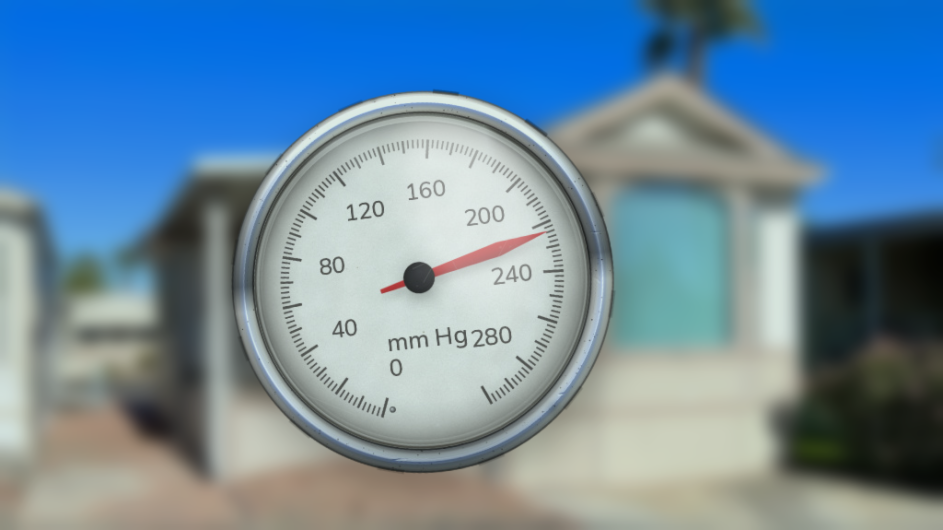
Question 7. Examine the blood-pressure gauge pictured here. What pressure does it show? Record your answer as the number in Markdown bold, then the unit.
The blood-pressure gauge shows **224** mmHg
